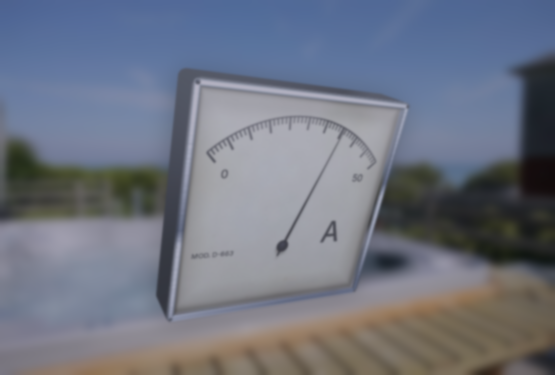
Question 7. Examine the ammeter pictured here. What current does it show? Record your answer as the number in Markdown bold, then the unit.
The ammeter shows **35** A
